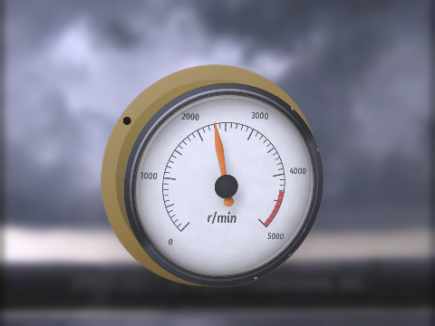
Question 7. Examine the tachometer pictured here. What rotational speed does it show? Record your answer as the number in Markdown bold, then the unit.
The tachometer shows **2300** rpm
